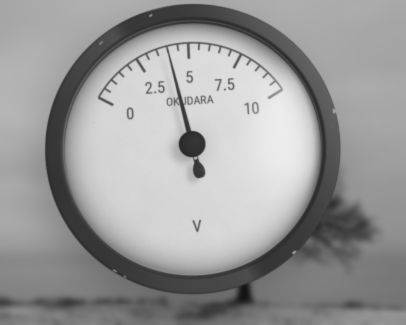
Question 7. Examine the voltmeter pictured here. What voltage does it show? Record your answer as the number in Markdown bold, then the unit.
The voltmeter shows **4** V
